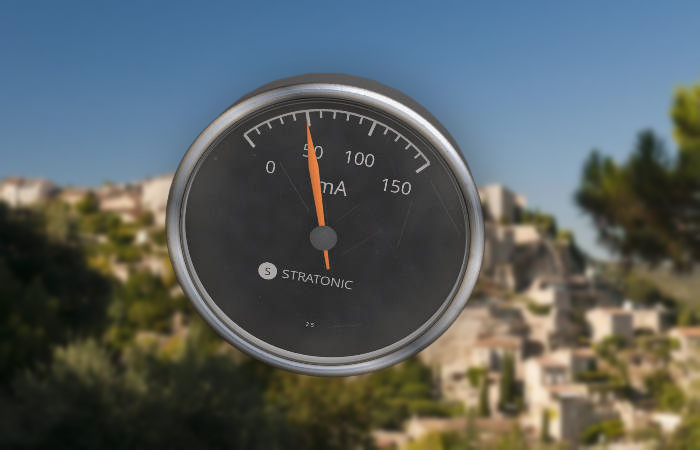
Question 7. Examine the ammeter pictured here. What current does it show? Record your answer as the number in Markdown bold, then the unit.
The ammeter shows **50** mA
